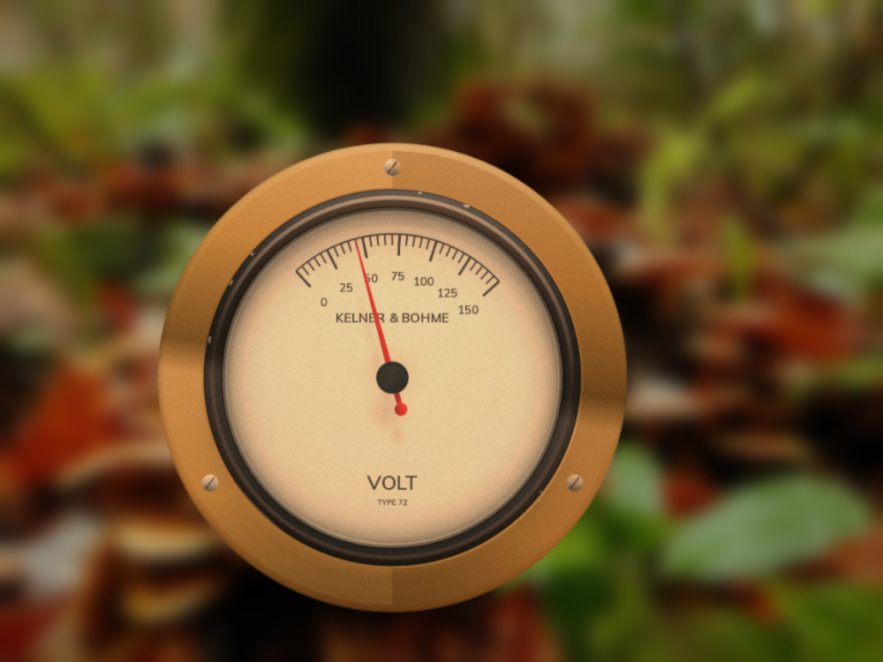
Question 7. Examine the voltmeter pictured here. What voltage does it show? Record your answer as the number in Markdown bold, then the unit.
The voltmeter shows **45** V
